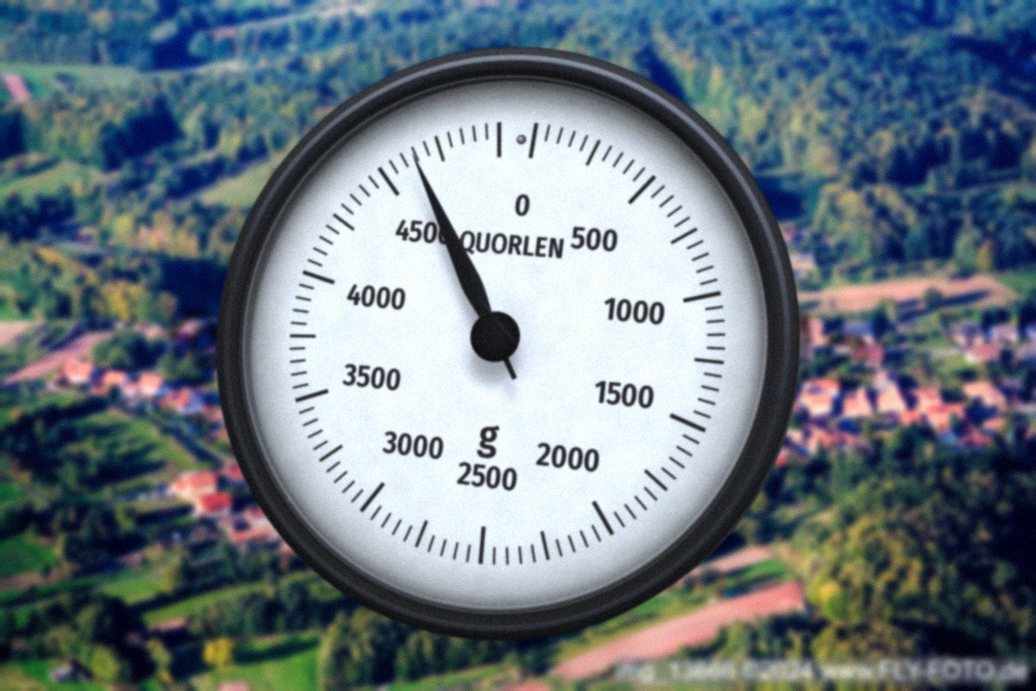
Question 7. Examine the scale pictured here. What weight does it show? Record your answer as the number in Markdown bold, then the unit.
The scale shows **4650** g
